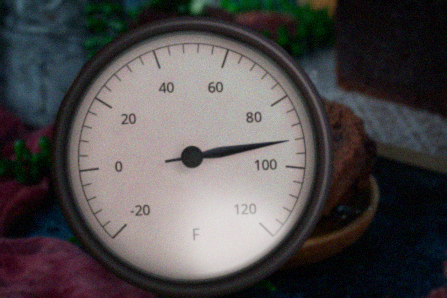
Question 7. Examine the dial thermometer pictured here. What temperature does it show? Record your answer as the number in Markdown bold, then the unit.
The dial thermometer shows **92** °F
